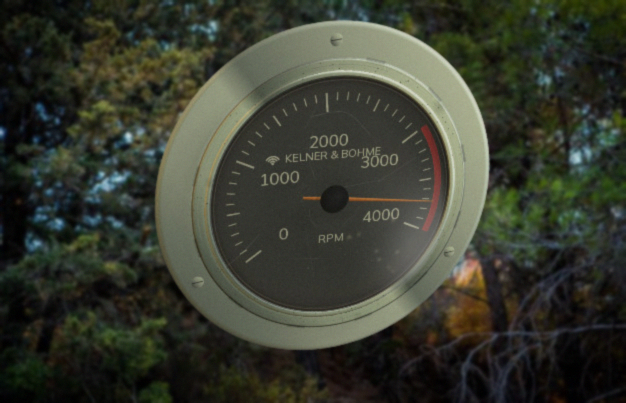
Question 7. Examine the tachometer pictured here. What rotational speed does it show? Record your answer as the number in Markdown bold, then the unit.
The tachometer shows **3700** rpm
